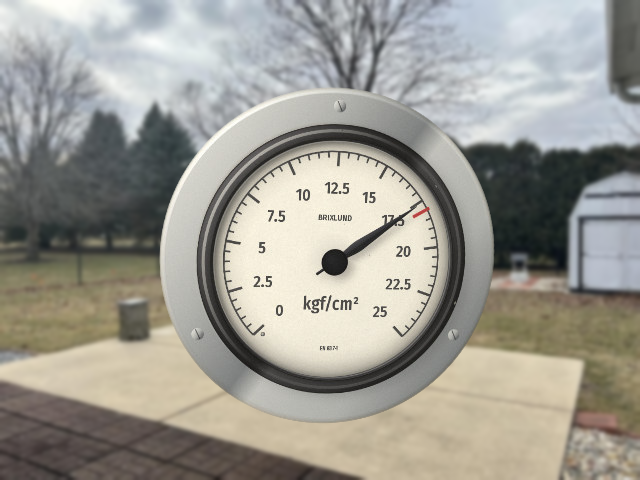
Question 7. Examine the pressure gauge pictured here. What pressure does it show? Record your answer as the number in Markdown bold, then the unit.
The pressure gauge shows **17.5** kg/cm²
